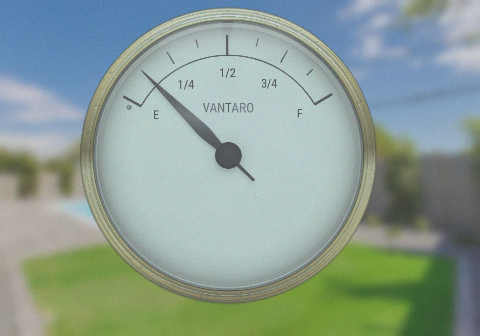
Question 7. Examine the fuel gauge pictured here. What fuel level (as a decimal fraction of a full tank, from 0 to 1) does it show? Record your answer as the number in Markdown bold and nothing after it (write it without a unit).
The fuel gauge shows **0.125**
